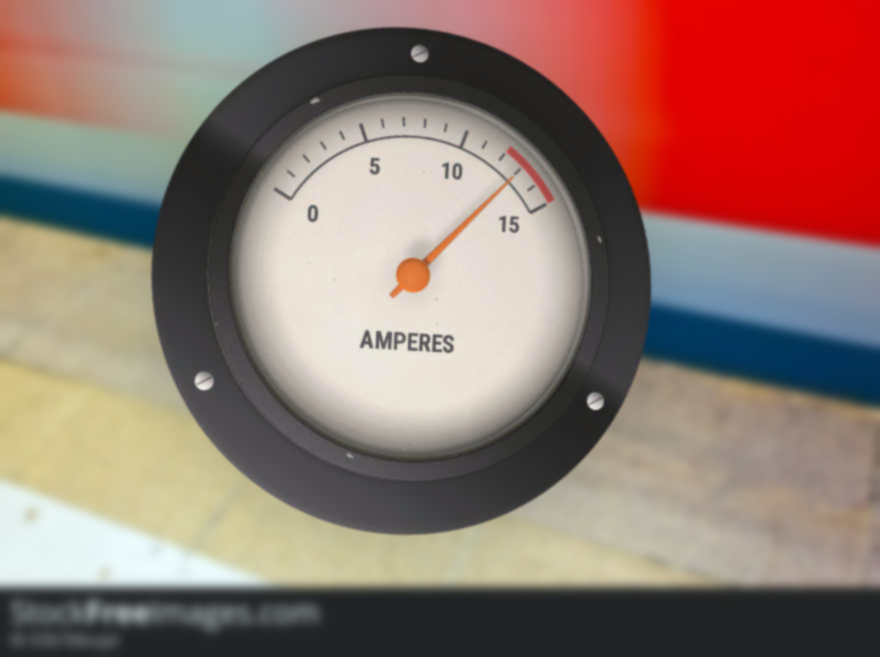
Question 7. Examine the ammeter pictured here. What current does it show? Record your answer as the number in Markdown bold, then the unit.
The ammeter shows **13** A
